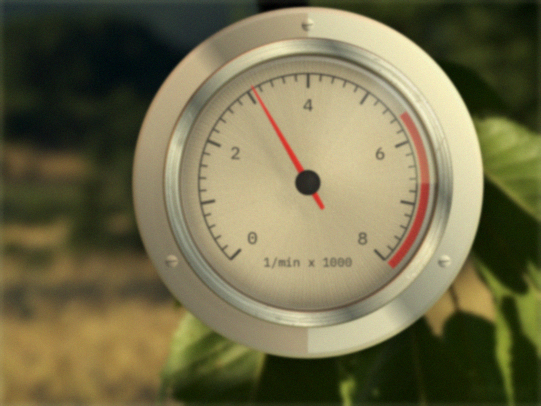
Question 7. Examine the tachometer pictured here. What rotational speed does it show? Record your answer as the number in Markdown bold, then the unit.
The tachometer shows **3100** rpm
